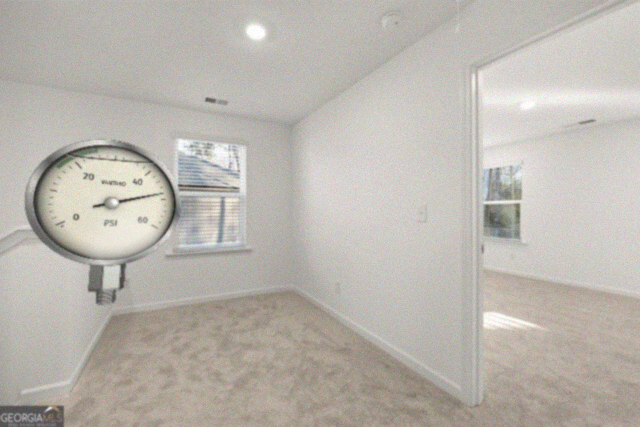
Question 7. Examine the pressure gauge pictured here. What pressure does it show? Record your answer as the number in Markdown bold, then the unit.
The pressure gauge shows **48** psi
